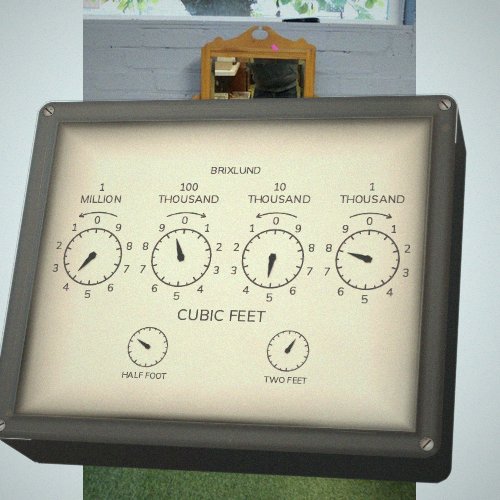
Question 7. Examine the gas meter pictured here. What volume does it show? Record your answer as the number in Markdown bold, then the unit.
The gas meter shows **394800** ft³
